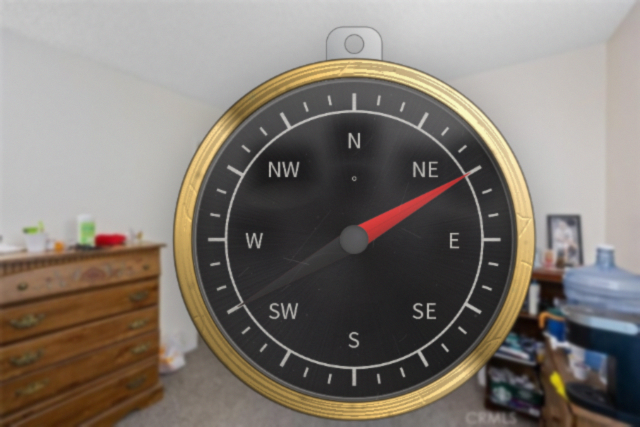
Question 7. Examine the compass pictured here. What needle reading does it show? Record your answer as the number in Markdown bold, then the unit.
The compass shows **60** °
